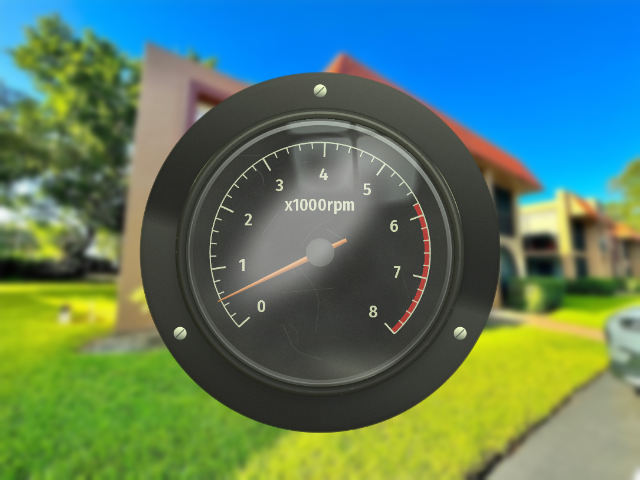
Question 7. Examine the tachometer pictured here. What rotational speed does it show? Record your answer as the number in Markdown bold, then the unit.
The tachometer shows **500** rpm
